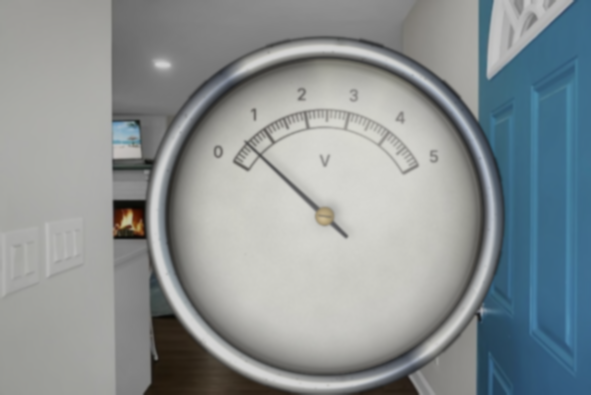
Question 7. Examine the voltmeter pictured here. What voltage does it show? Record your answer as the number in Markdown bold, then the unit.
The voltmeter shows **0.5** V
